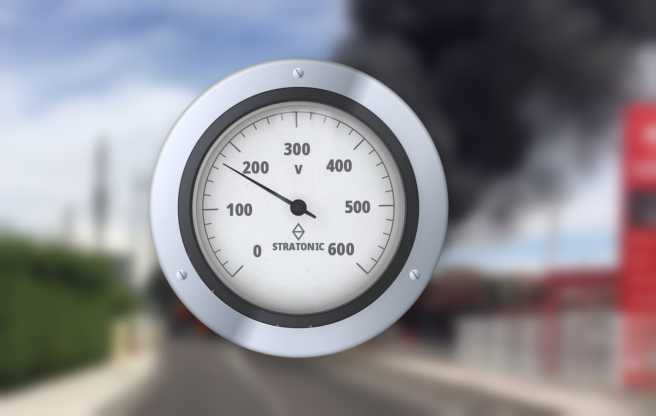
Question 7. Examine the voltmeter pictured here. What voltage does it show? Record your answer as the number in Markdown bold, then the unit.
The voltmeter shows **170** V
